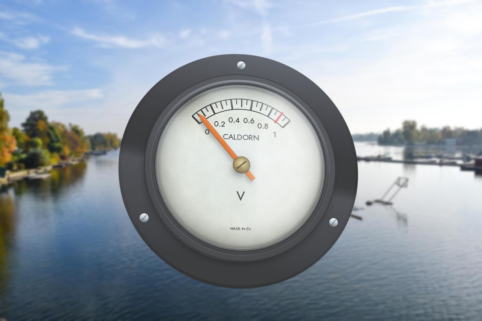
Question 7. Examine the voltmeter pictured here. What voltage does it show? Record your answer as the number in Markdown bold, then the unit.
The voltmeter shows **0.05** V
